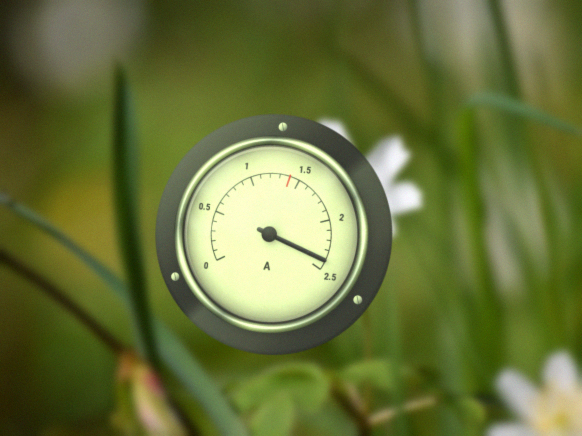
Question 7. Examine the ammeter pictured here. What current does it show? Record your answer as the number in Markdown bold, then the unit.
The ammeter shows **2.4** A
